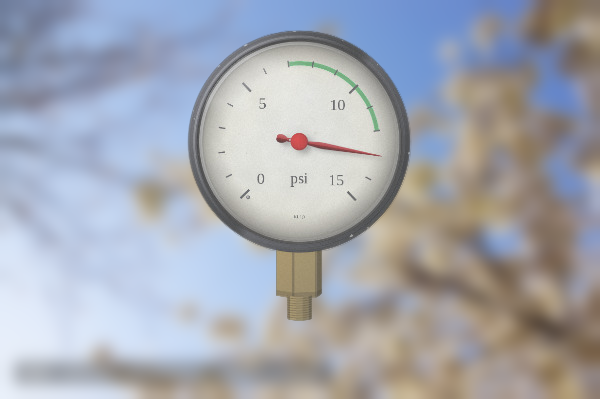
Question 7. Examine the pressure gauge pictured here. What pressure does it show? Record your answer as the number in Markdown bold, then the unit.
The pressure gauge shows **13** psi
